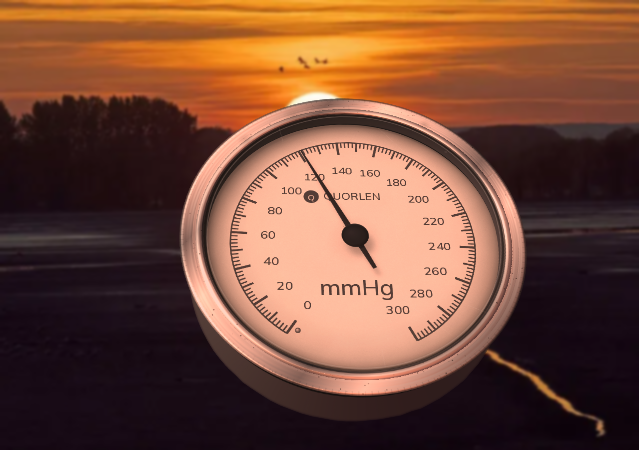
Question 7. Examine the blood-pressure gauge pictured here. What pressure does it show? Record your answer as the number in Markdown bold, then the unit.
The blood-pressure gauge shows **120** mmHg
